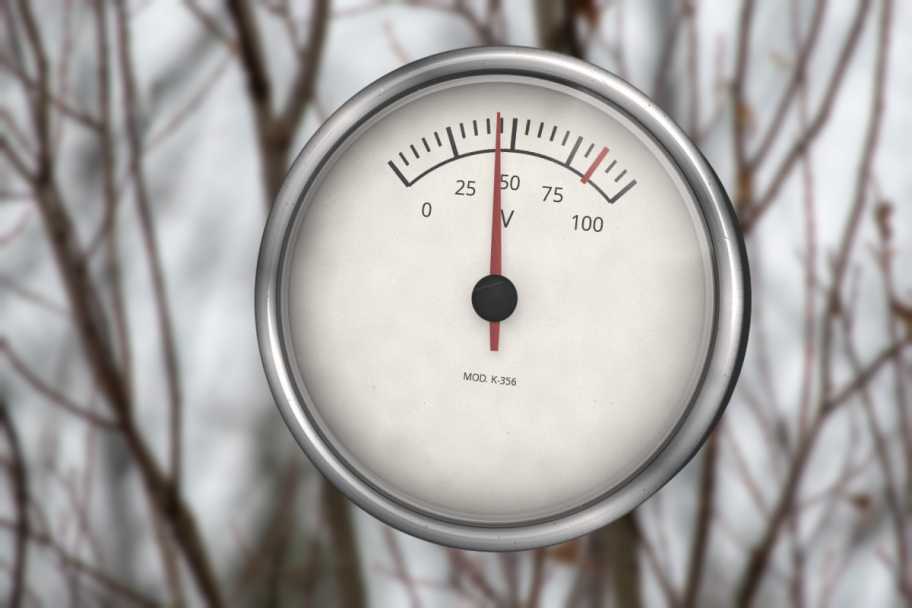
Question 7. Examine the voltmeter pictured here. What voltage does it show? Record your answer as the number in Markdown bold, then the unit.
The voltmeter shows **45** V
